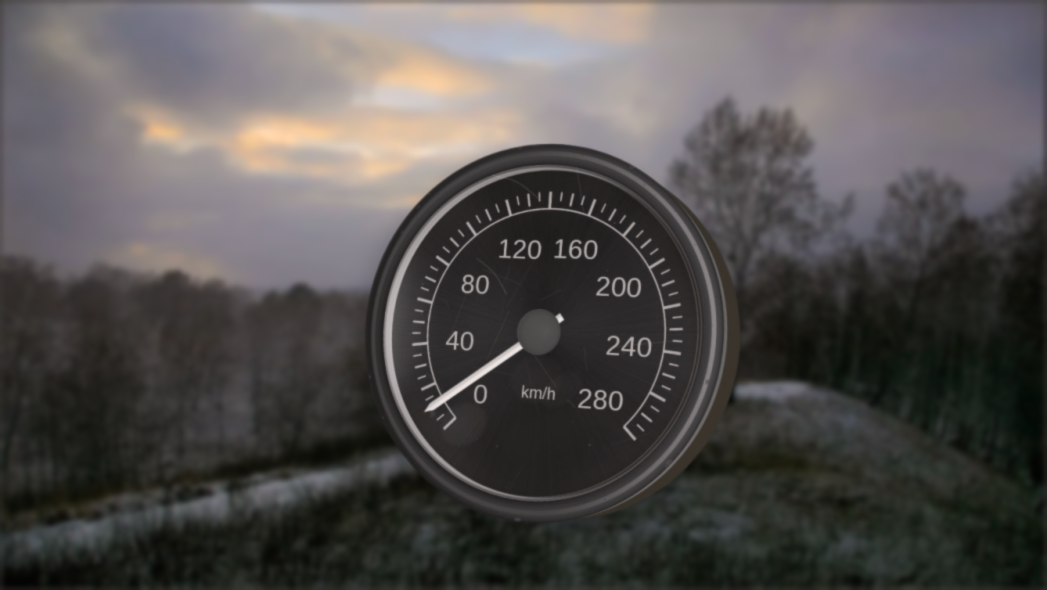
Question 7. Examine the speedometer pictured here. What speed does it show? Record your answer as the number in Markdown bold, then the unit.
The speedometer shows **10** km/h
